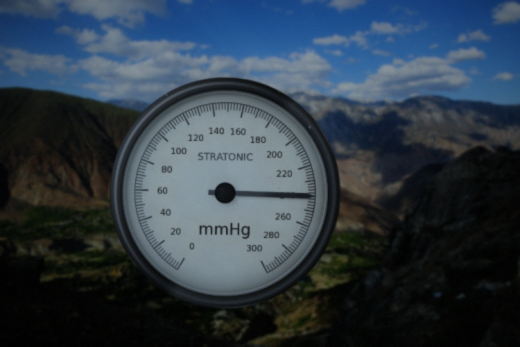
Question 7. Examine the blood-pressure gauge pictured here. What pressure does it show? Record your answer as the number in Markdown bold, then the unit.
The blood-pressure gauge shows **240** mmHg
